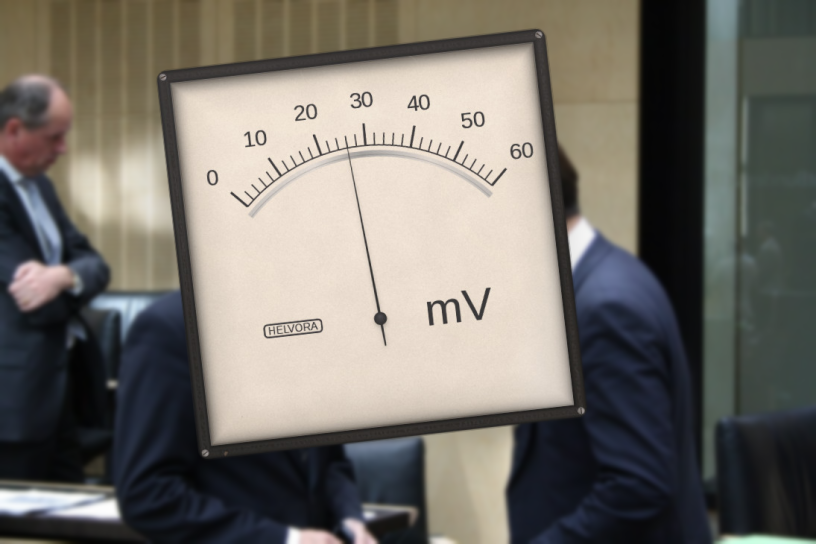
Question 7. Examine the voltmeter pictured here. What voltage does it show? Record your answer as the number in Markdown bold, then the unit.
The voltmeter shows **26** mV
